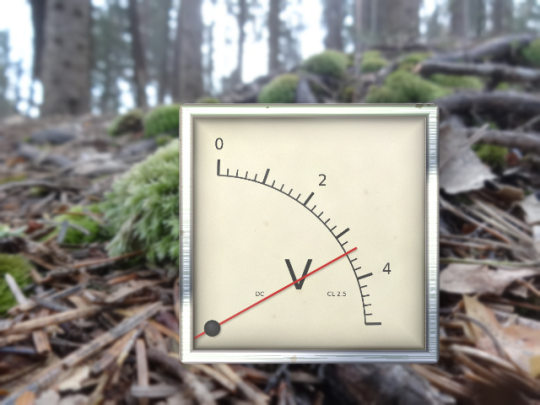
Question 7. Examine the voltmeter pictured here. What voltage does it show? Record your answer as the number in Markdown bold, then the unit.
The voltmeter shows **3.4** V
